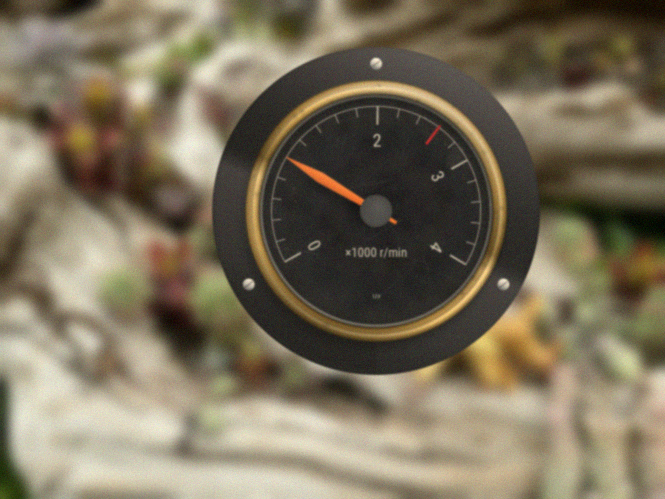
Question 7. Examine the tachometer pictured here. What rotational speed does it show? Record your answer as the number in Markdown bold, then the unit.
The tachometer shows **1000** rpm
